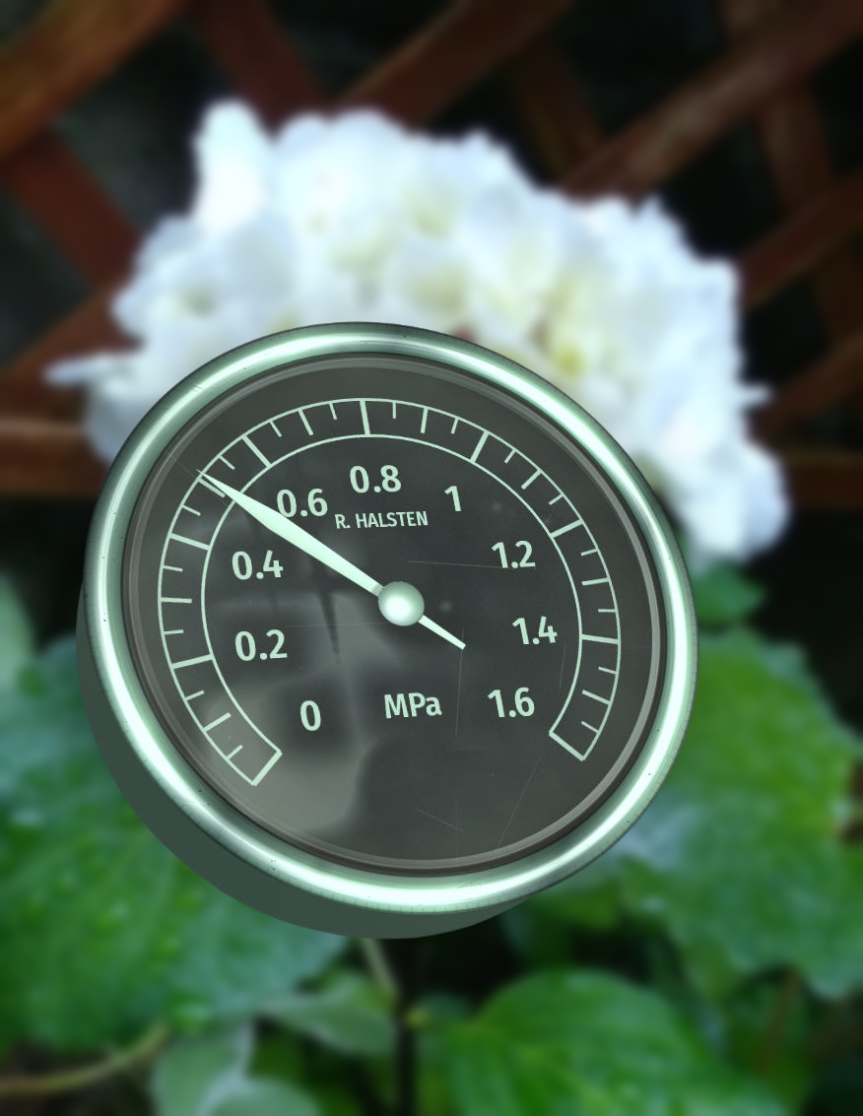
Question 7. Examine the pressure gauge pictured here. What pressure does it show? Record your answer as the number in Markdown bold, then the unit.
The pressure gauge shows **0.5** MPa
